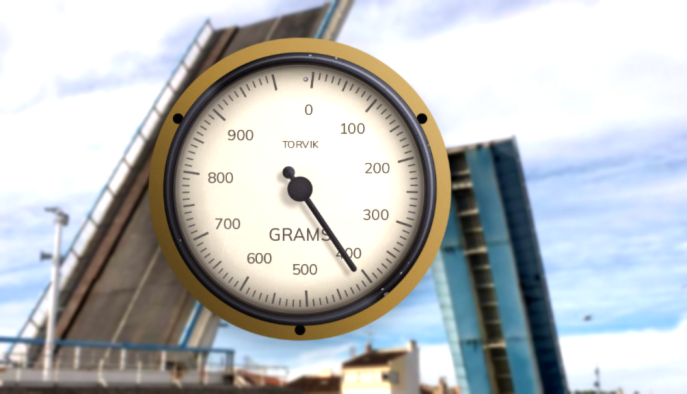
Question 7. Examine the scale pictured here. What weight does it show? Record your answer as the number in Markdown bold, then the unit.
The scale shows **410** g
